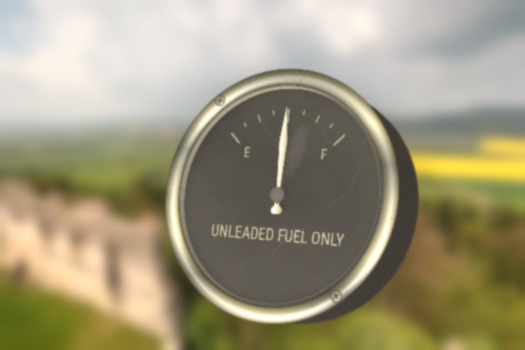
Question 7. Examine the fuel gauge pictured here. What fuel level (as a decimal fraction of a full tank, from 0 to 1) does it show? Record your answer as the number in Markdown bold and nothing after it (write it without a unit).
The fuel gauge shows **0.5**
